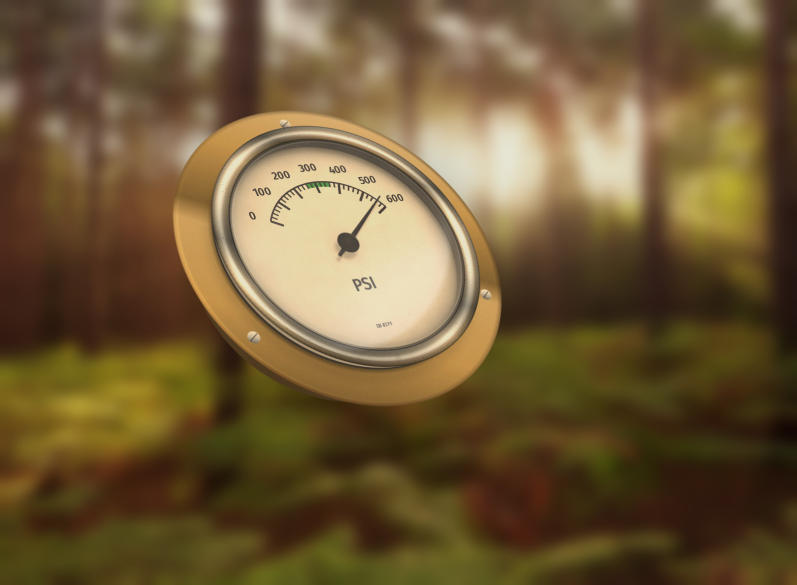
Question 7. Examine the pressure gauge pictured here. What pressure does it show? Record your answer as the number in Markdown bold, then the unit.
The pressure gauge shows **560** psi
